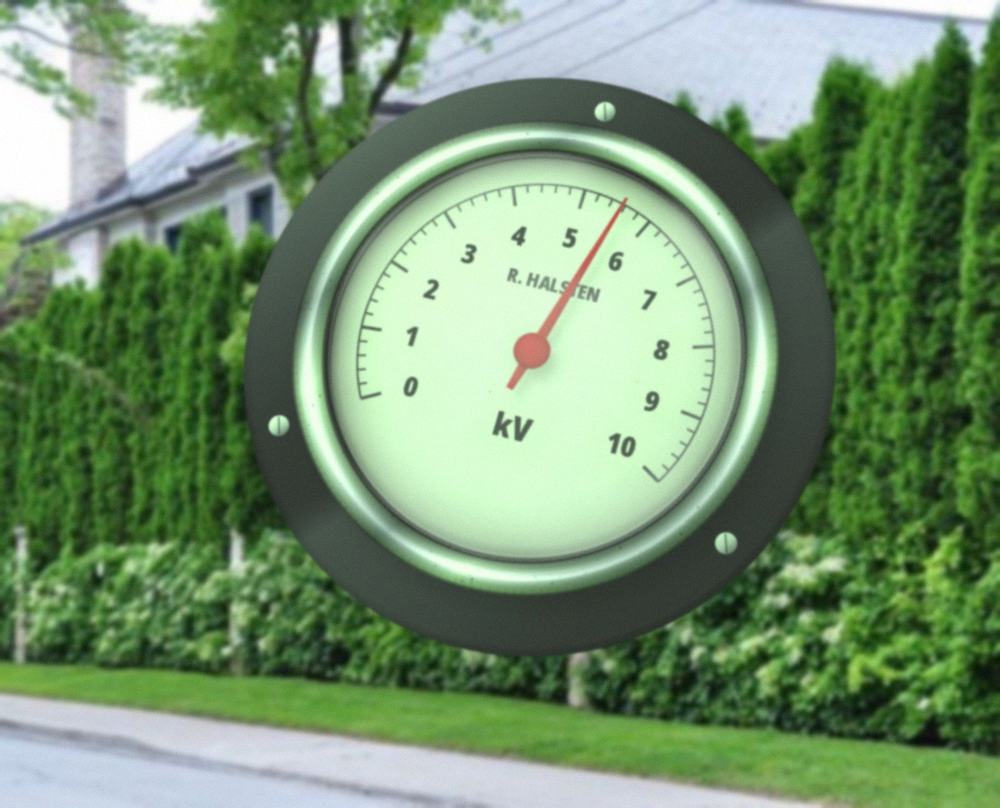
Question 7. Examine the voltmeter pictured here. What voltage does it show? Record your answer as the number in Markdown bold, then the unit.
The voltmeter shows **5.6** kV
